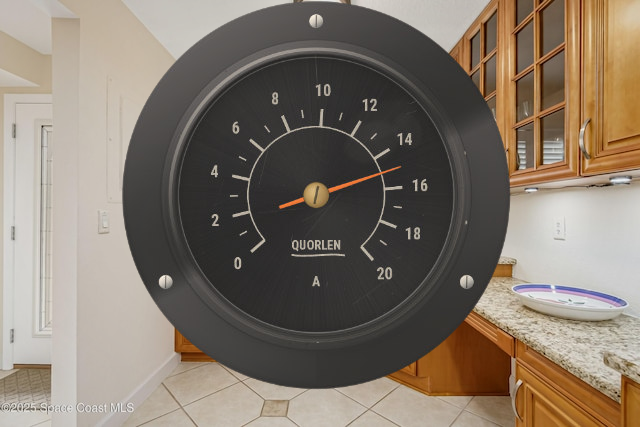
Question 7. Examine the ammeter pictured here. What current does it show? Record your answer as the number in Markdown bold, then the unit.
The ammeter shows **15** A
